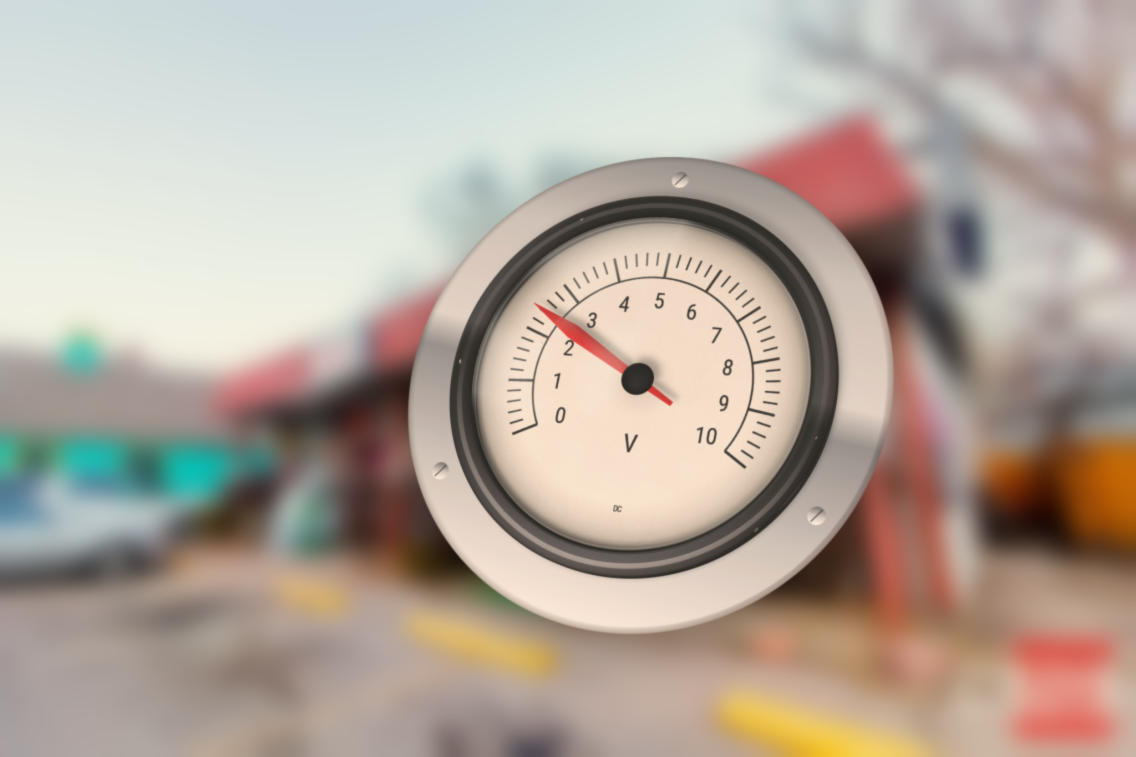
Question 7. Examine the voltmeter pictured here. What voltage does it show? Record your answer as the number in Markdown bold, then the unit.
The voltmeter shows **2.4** V
